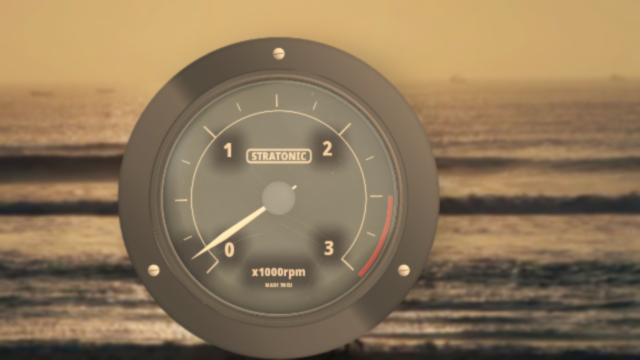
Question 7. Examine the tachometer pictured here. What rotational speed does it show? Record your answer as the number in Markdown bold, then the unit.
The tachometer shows **125** rpm
